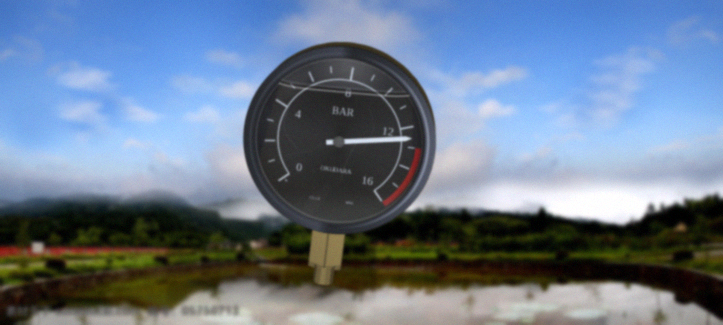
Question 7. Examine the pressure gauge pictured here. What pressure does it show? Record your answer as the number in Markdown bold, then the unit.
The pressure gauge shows **12.5** bar
